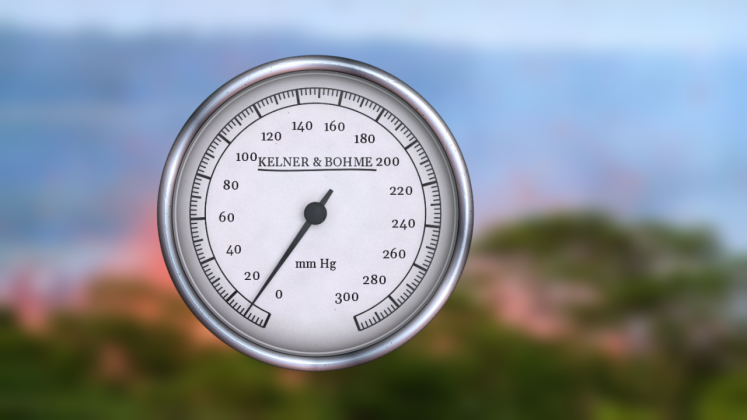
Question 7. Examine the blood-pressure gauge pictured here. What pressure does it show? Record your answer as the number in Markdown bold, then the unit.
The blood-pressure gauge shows **10** mmHg
